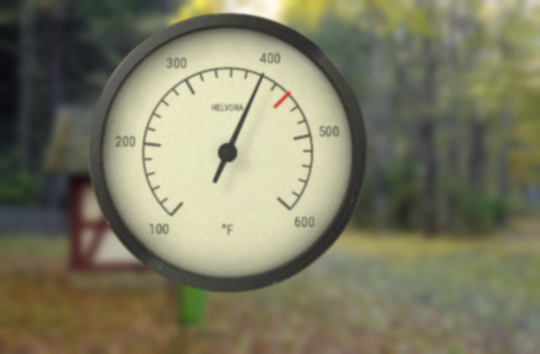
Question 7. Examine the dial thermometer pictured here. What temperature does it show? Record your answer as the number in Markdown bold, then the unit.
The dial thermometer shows **400** °F
